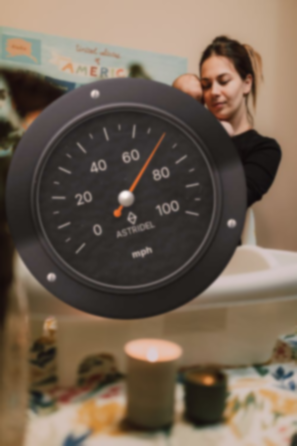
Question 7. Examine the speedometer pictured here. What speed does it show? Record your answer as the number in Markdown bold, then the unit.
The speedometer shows **70** mph
